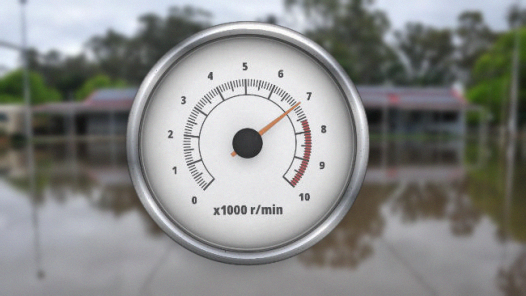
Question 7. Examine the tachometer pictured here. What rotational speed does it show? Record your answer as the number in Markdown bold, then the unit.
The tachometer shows **7000** rpm
